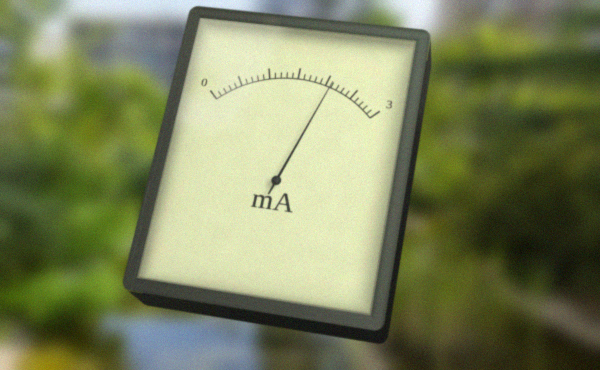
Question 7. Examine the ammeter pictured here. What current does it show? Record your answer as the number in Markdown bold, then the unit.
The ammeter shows **2.1** mA
